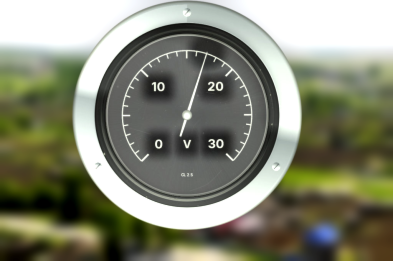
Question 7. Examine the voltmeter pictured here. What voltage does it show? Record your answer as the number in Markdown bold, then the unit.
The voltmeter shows **17** V
